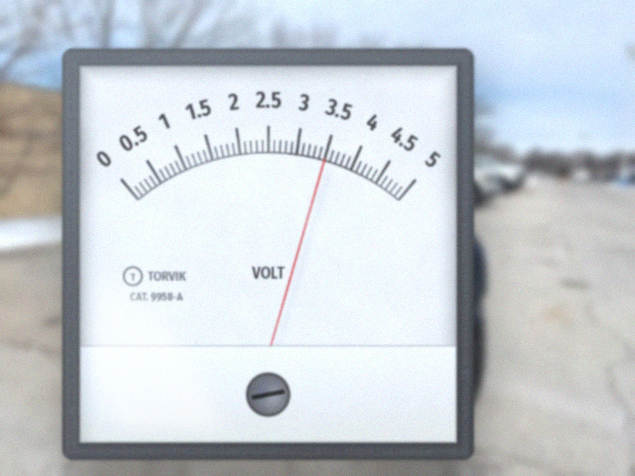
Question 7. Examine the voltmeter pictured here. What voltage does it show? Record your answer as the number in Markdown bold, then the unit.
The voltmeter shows **3.5** V
